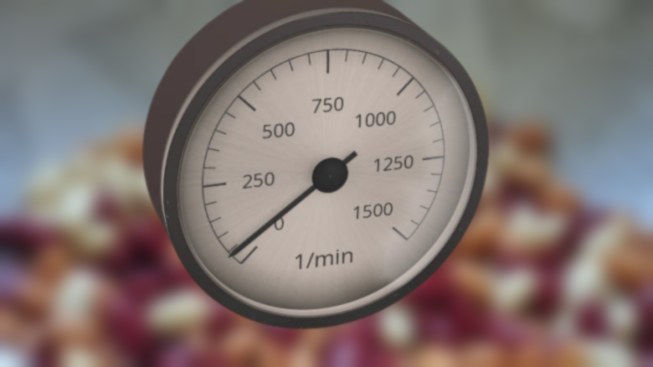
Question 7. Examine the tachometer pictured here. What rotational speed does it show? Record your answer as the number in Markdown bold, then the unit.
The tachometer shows **50** rpm
